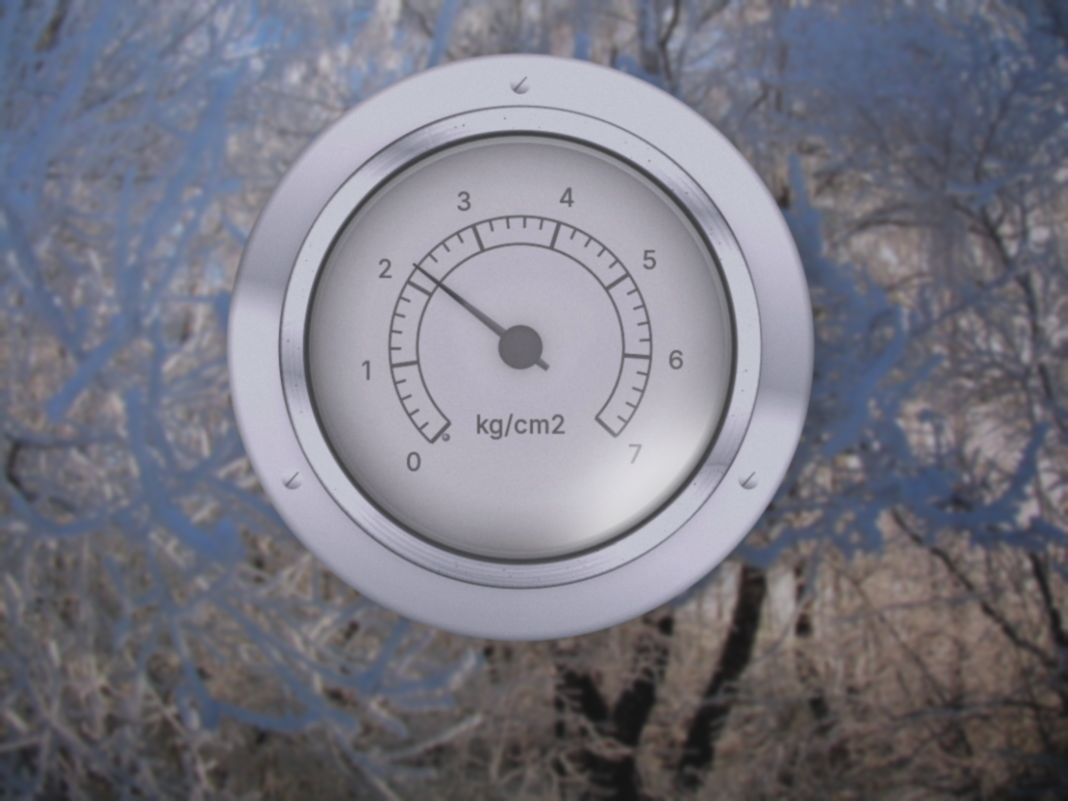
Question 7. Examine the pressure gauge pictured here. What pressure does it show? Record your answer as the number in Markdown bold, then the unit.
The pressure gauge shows **2.2** kg/cm²
